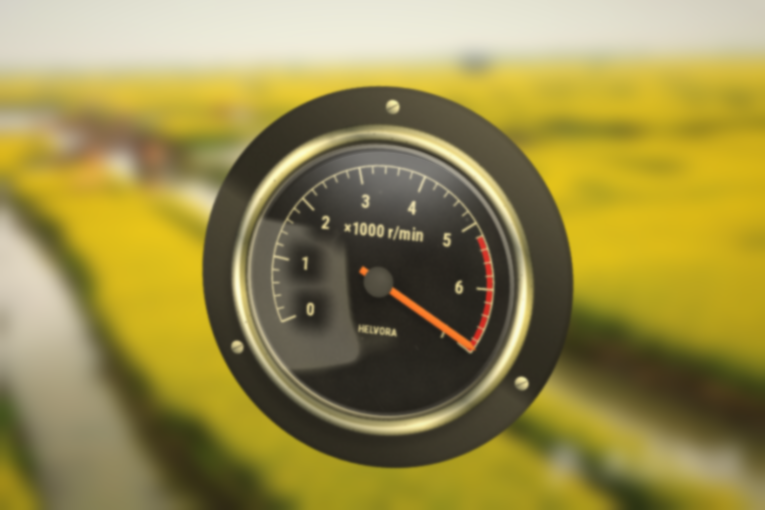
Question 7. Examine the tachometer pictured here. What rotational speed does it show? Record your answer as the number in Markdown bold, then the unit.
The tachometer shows **6900** rpm
